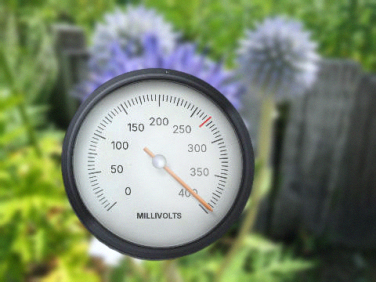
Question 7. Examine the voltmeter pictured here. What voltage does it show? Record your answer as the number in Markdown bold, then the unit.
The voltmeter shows **395** mV
